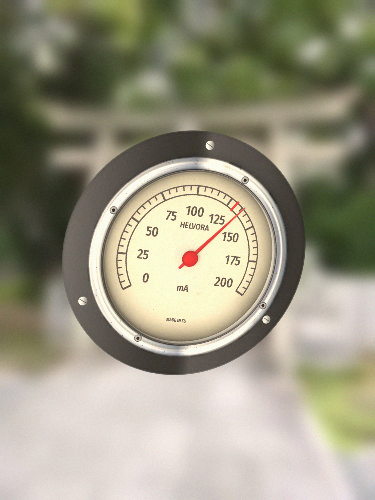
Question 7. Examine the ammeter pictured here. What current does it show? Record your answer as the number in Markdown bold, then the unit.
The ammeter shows **135** mA
